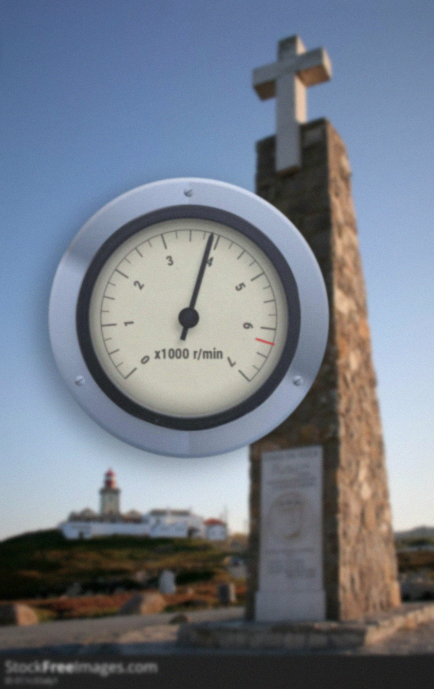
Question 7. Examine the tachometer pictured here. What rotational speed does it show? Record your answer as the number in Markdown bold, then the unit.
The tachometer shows **3875** rpm
